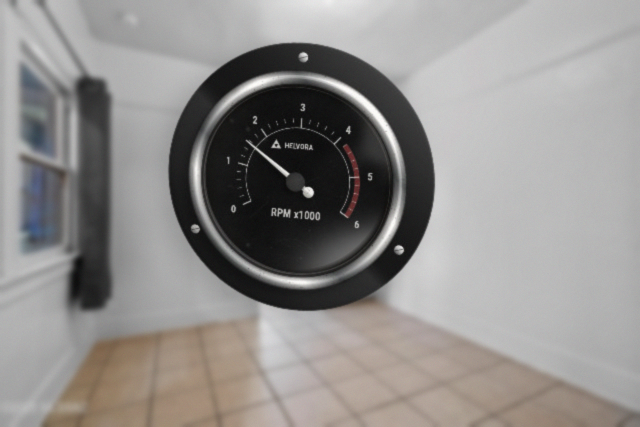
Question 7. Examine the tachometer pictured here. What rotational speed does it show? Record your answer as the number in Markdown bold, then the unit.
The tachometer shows **1600** rpm
